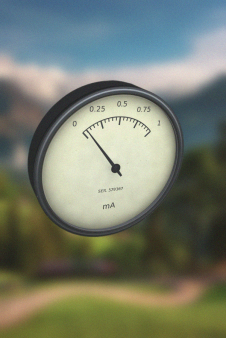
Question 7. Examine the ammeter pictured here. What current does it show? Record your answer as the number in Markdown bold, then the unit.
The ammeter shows **0.05** mA
